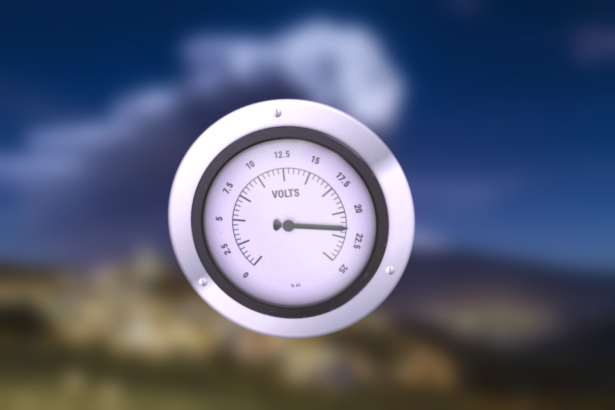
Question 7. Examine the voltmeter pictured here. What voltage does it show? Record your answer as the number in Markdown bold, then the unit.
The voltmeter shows **21.5** V
